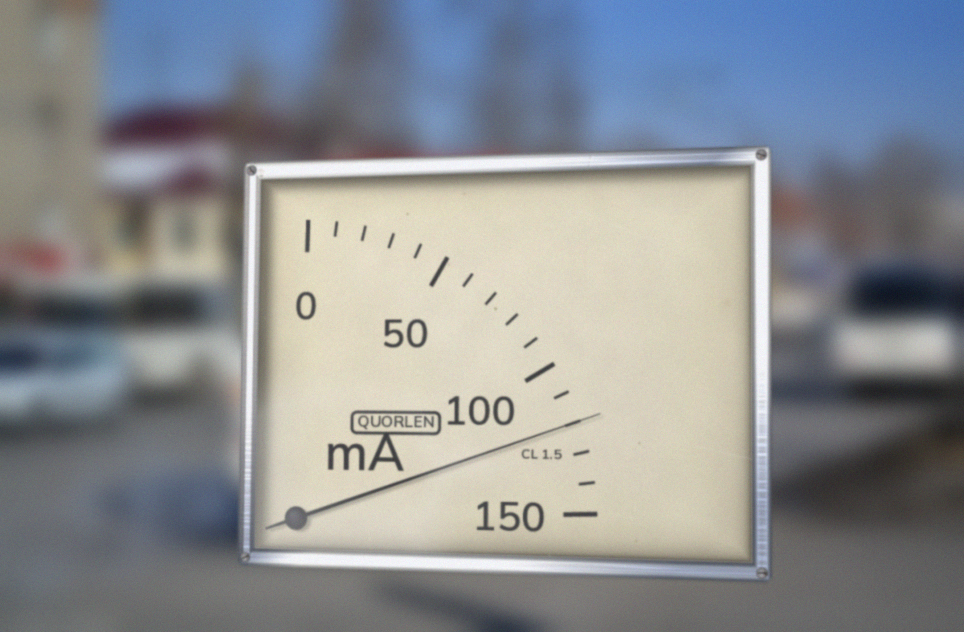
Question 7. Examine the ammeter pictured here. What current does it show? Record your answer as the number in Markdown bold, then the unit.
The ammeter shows **120** mA
